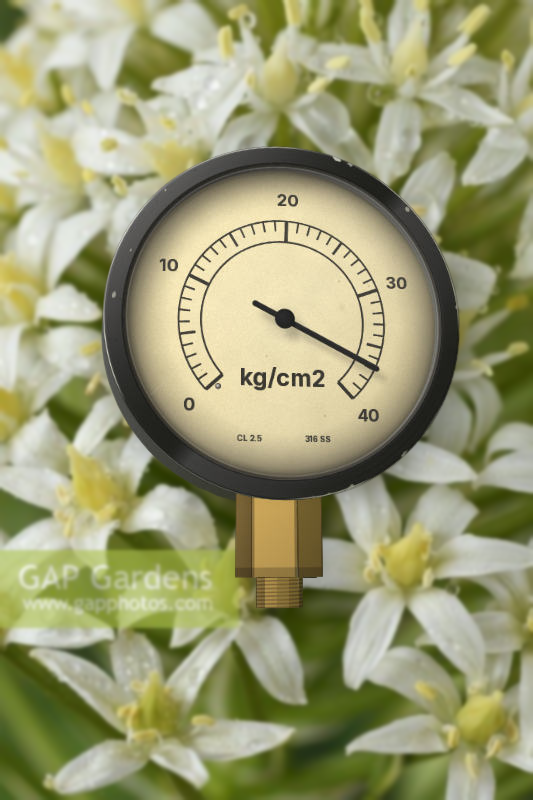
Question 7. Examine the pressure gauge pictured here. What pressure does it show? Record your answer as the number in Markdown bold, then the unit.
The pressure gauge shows **37** kg/cm²
